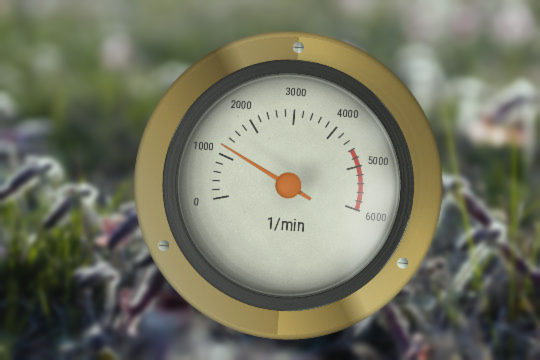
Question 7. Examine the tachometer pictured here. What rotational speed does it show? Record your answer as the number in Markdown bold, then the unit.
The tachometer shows **1200** rpm
